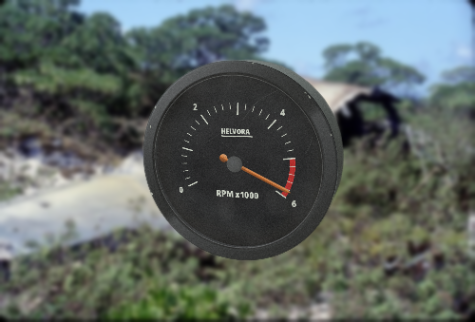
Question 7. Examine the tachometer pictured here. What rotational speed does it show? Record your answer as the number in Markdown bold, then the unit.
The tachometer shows **5800** rpm
